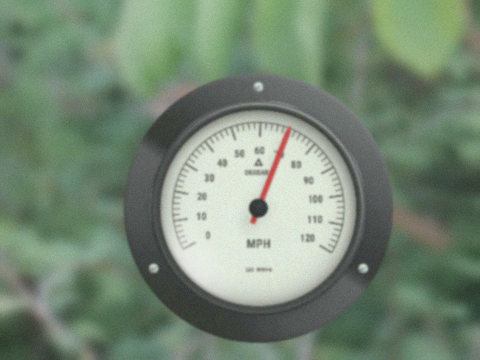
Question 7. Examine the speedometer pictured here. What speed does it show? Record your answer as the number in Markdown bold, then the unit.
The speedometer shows **70** mph
